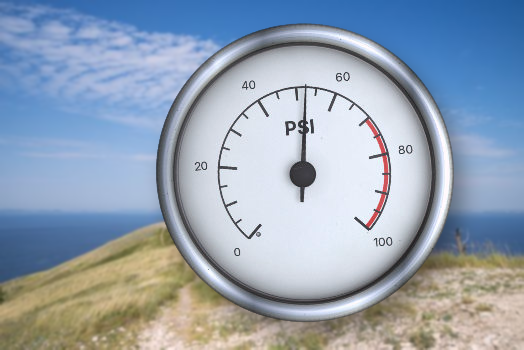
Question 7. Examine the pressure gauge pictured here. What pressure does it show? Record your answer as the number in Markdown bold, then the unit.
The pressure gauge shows **52.5** psi
